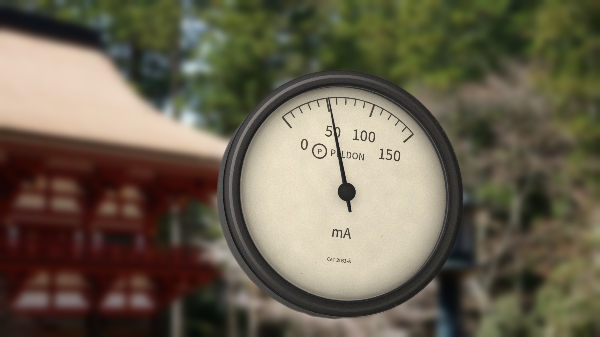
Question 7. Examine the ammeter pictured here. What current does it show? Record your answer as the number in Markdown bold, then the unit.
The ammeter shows **50** mA
